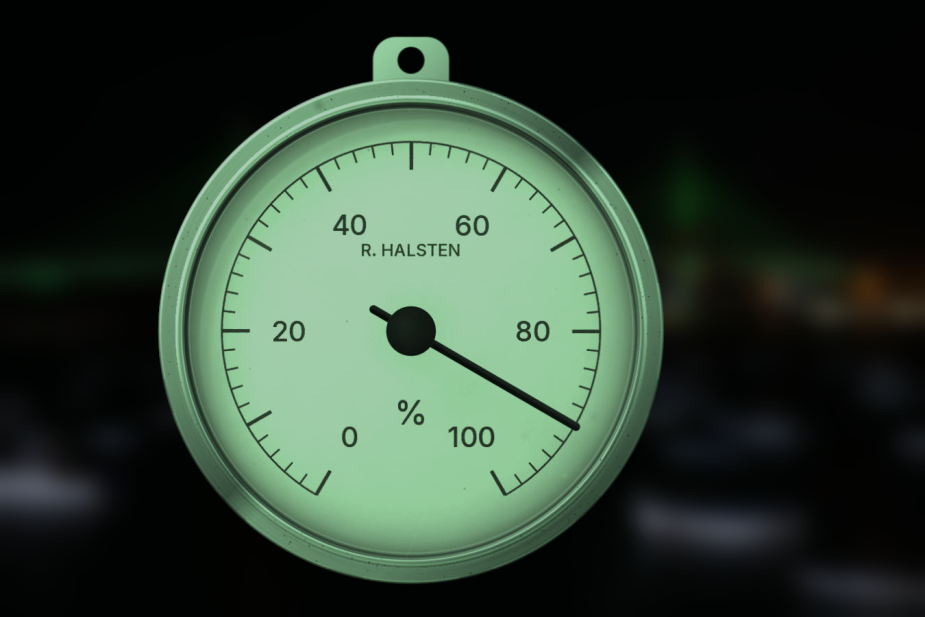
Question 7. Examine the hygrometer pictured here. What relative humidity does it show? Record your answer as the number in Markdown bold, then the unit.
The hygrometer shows **90** %
